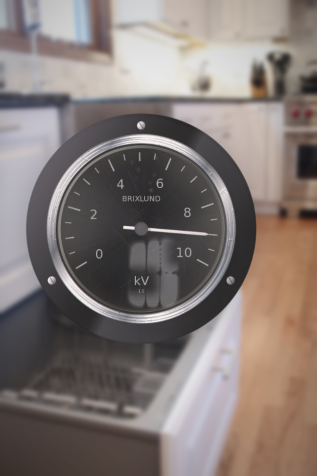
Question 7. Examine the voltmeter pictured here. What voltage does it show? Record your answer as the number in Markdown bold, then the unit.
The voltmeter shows **9** kV
